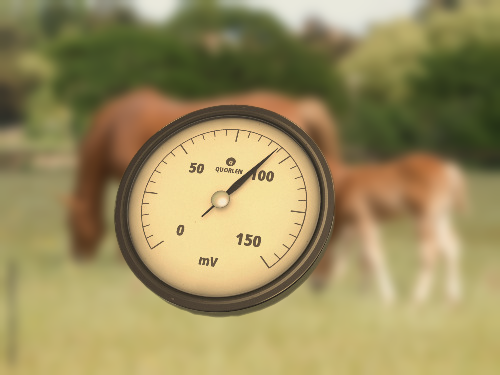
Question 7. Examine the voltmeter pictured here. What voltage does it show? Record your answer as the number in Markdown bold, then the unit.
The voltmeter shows **95** mV
